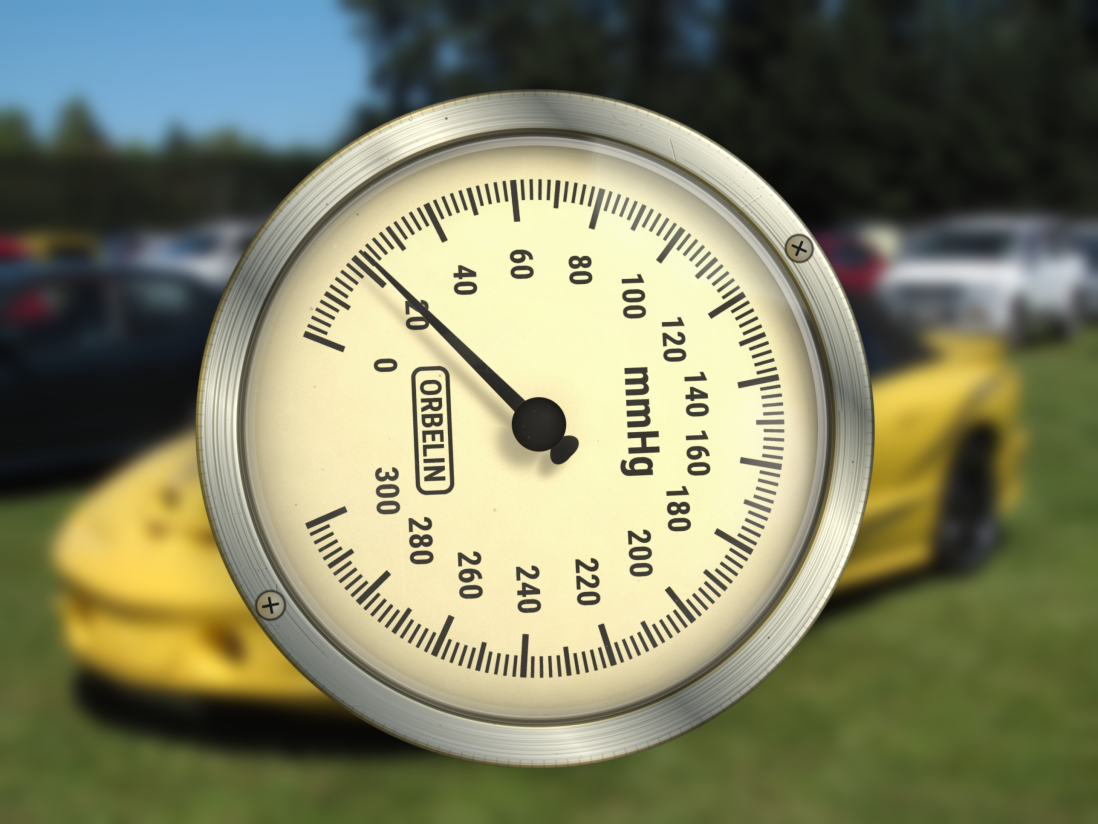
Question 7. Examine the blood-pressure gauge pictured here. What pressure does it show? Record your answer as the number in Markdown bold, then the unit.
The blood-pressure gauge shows **22** mmHg
